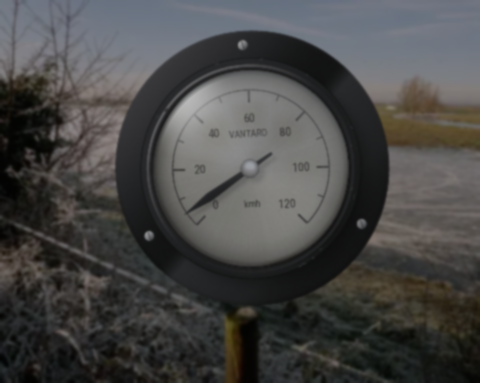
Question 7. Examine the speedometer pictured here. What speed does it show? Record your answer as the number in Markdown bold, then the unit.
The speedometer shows **5** km/h
